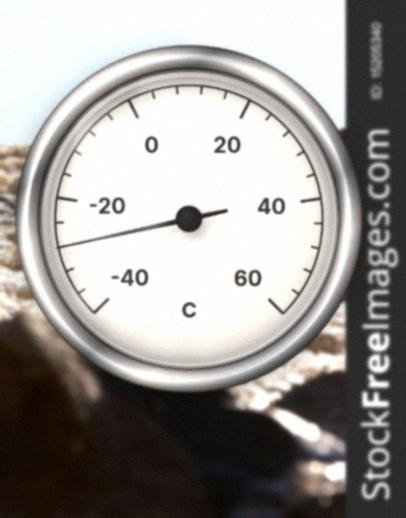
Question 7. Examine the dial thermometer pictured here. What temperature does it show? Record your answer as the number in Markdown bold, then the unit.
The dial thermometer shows **-28** °C
